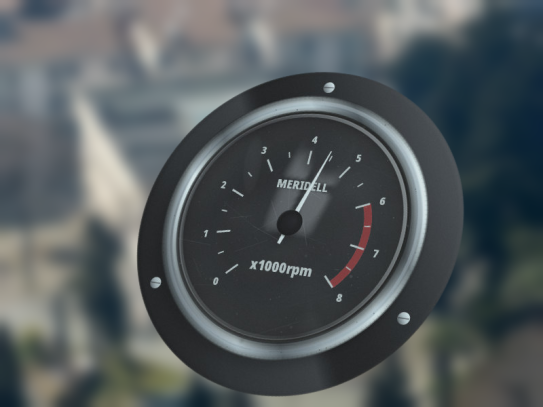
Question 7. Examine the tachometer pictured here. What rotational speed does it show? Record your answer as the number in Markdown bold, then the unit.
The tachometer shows **4500** rpm
